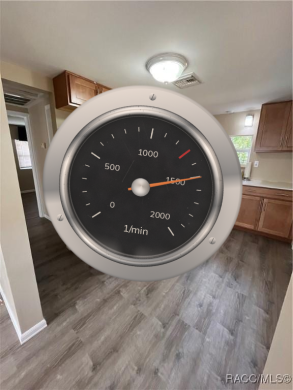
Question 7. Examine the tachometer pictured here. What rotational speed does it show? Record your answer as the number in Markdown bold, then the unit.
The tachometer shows **1500** rpm
